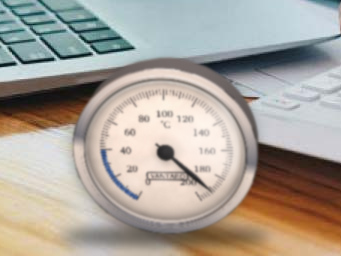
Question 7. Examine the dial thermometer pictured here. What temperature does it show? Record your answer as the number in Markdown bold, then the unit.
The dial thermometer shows **190** °C
